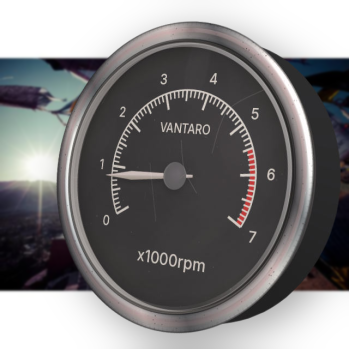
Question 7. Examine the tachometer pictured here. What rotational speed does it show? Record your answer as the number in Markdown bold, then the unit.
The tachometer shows **800** rpm
